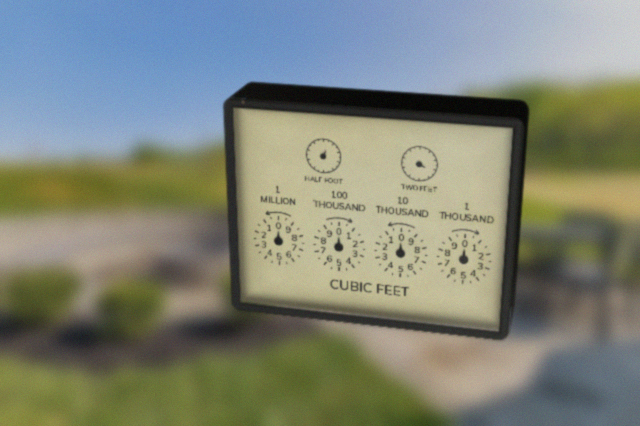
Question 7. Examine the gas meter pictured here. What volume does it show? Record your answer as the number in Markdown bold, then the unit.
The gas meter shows **0** ft³
